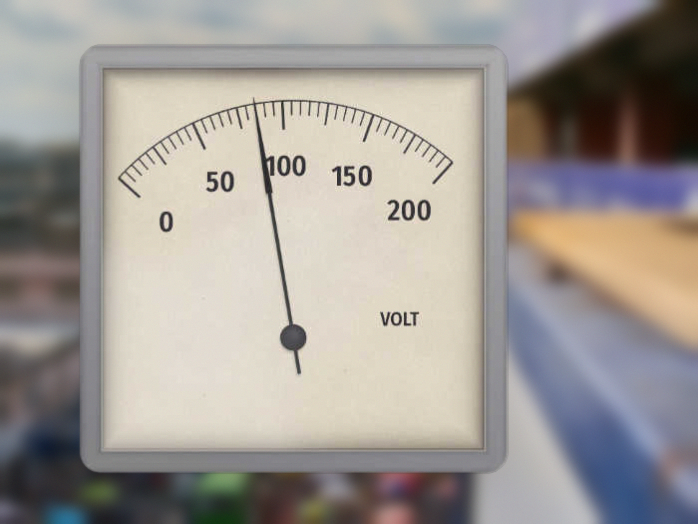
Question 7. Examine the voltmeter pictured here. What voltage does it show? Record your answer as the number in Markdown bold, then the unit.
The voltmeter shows **85** V
